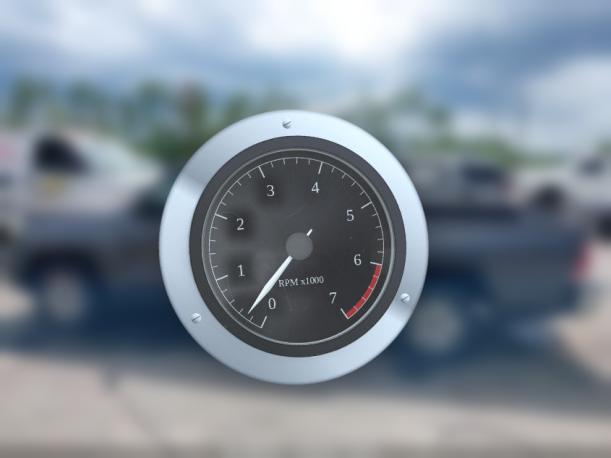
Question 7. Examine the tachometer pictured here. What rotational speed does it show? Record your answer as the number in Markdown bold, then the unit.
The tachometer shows **300** rpm
